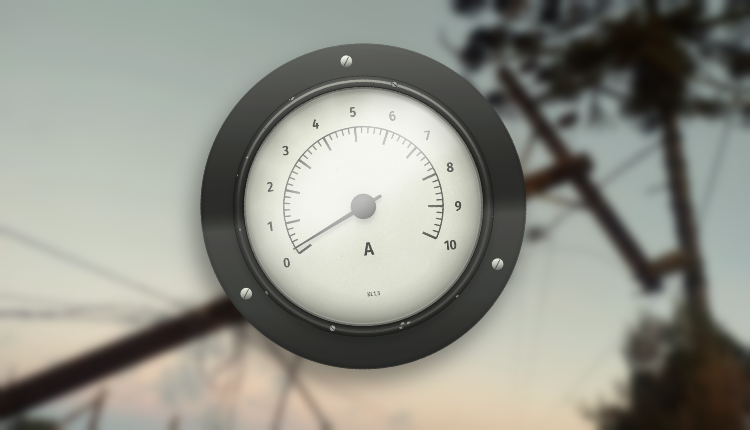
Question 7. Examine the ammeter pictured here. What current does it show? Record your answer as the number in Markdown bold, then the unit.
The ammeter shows **0.2** A
